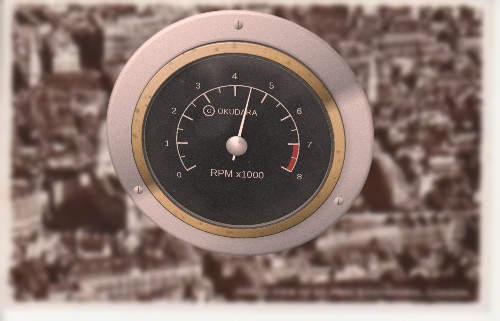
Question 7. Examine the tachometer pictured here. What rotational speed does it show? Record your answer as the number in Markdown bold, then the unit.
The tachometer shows **4500** rpm
